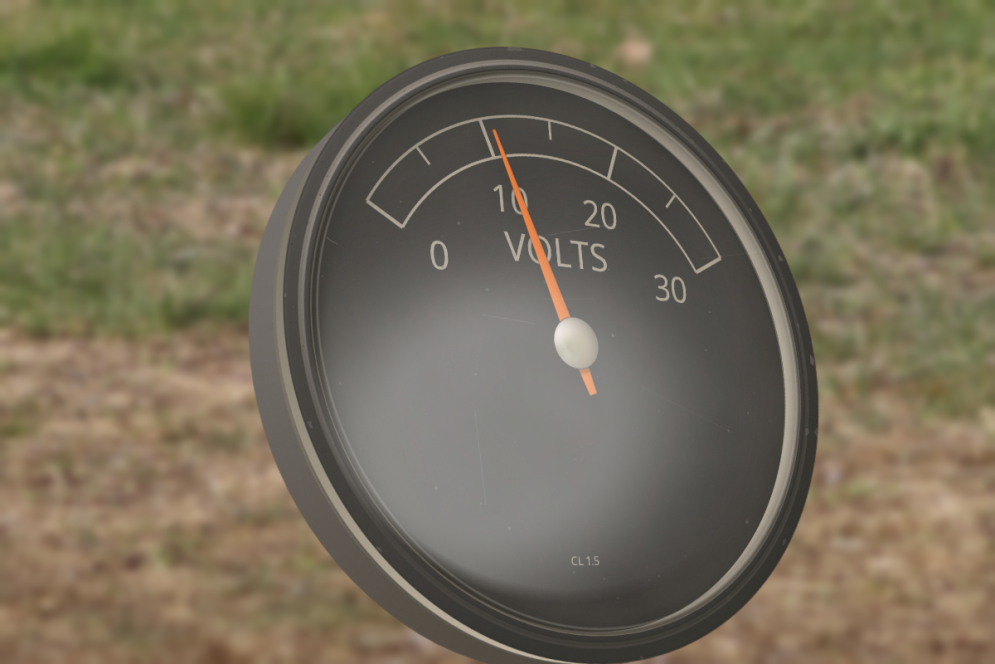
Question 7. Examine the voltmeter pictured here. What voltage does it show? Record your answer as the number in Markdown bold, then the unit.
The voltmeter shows **10** V
